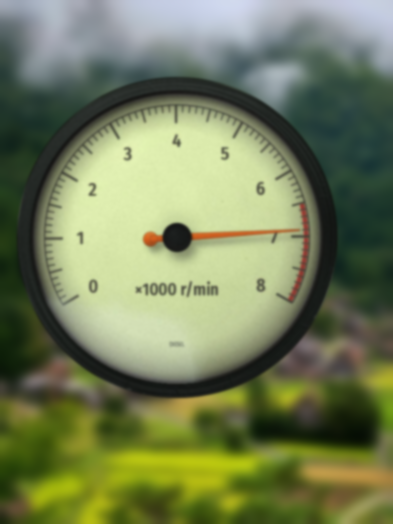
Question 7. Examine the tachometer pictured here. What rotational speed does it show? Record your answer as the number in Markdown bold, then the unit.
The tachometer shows **6900** rpm
